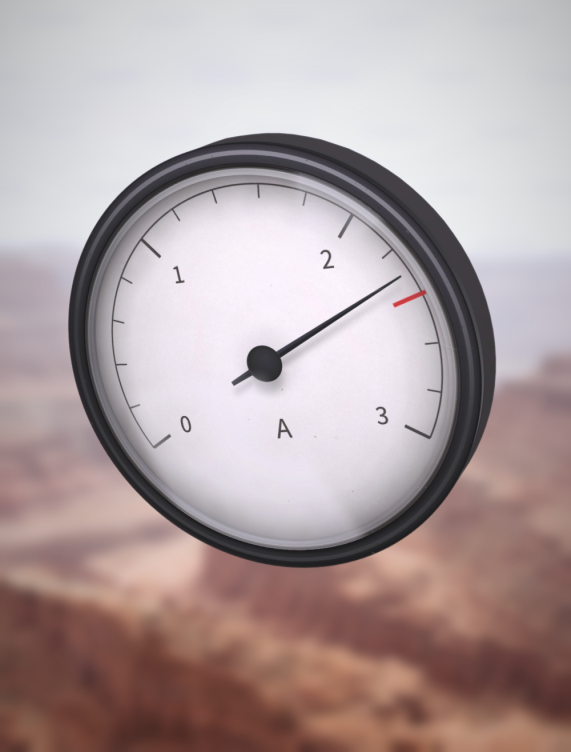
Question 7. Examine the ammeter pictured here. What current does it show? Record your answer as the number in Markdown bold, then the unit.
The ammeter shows **2.3** A
